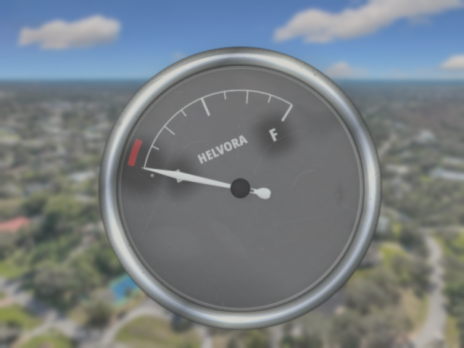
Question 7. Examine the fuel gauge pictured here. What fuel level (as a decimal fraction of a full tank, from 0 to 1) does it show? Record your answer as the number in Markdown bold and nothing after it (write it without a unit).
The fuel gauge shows **0**
